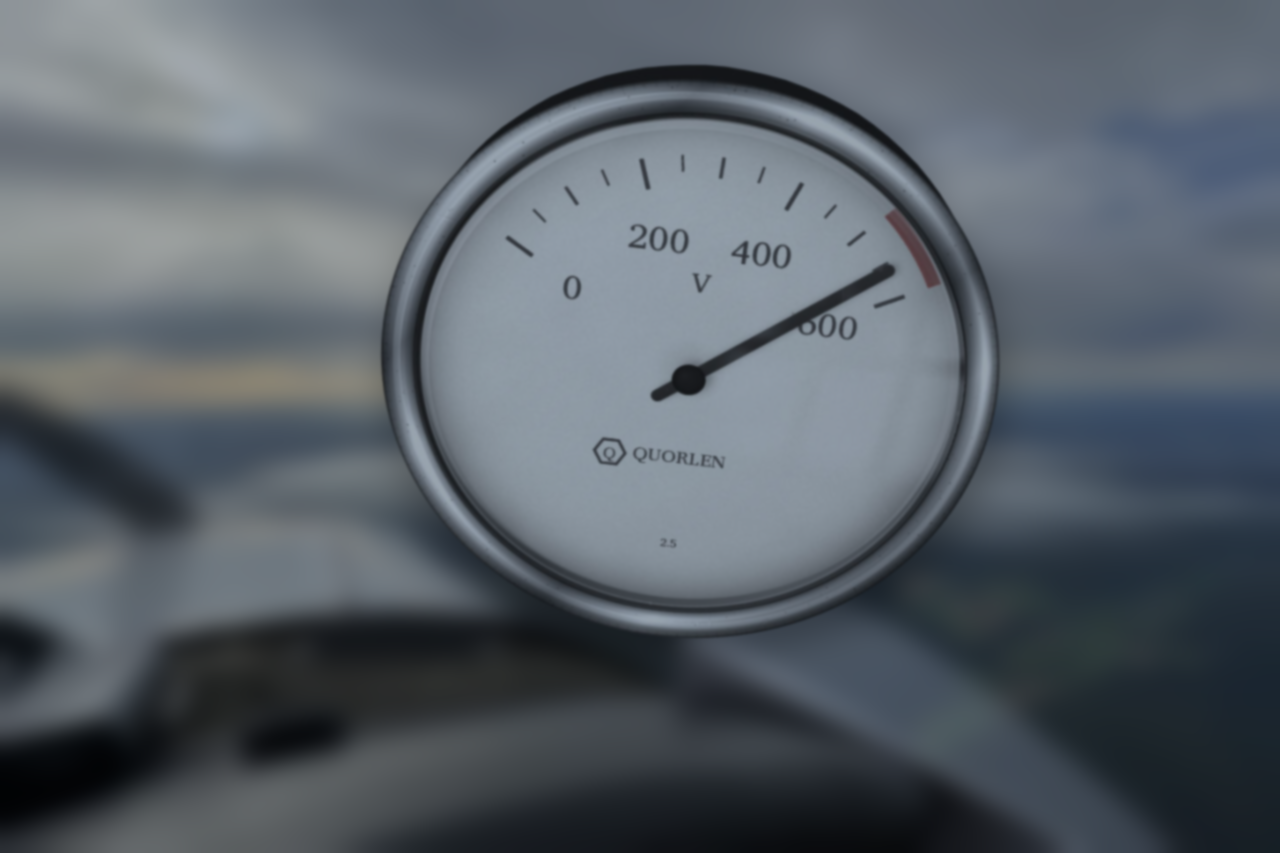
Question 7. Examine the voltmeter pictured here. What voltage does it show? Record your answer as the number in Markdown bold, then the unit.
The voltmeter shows **550** V
